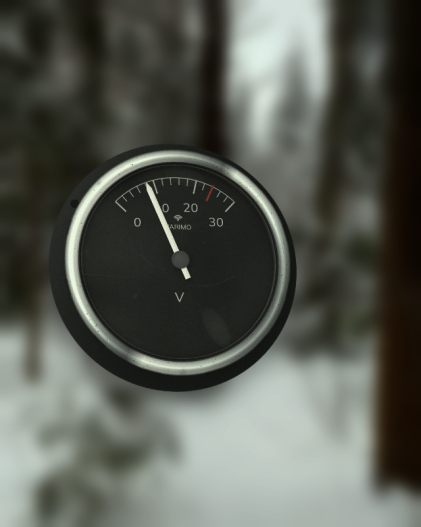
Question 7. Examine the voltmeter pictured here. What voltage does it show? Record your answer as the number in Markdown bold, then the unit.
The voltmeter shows **8** V
